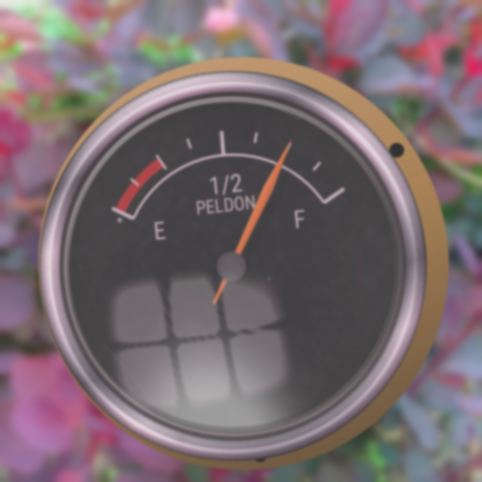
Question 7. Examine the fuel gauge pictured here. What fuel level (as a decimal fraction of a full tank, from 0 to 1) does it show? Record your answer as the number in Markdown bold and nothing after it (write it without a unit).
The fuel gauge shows **0.75**
